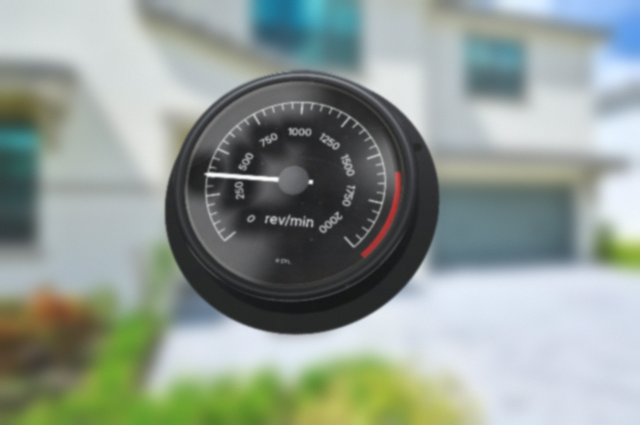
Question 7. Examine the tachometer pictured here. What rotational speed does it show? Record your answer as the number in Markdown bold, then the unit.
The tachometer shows **350** rpm
